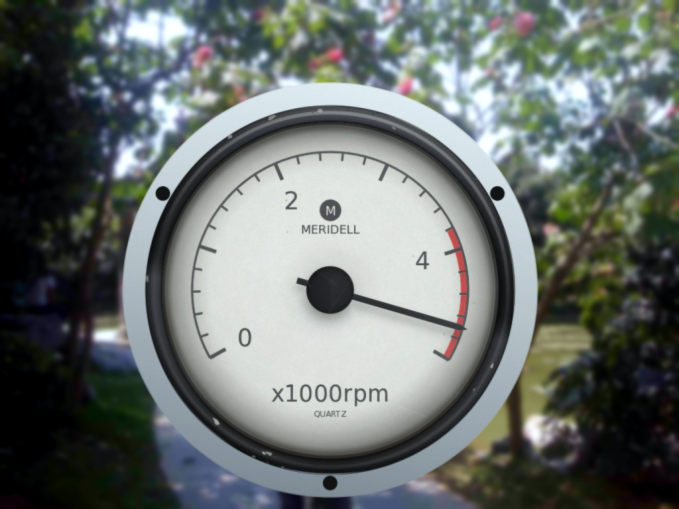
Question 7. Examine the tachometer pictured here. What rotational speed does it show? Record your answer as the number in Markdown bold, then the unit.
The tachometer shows **4700** rpm
